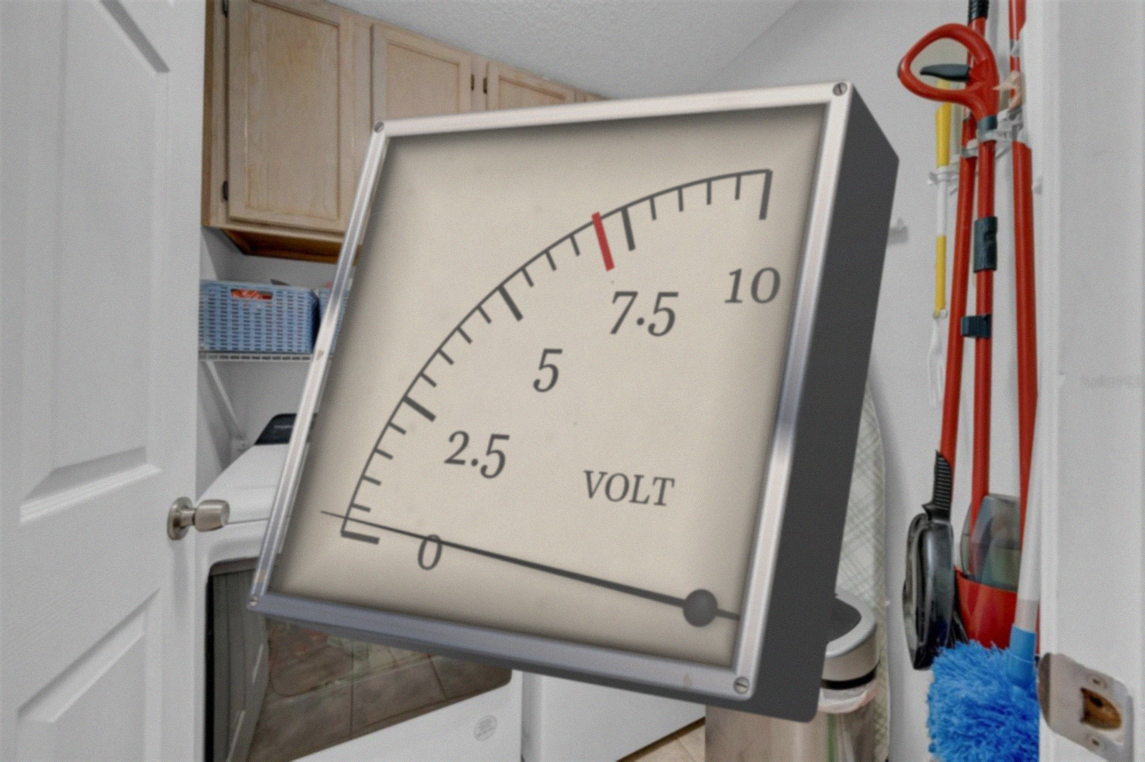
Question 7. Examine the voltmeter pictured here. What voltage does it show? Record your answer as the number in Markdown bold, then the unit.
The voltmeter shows **0.25** V
